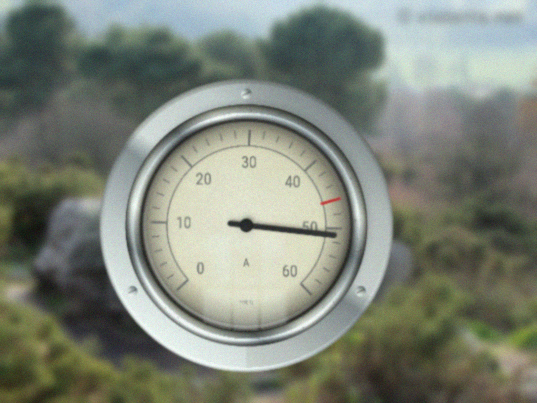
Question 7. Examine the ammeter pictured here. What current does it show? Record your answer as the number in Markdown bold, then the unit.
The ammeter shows **51** A
